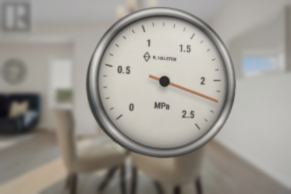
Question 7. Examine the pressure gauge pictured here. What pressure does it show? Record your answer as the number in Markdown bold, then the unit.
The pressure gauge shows **2.2** MPa
